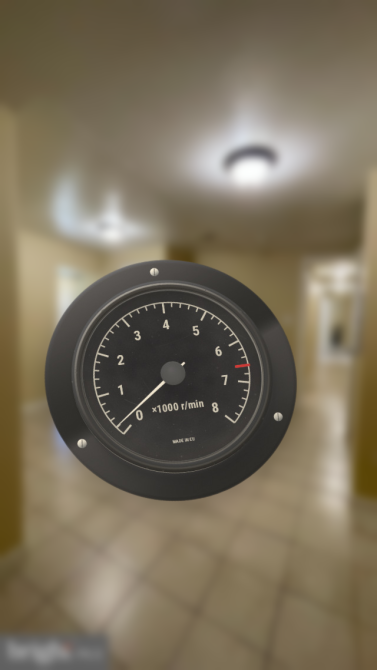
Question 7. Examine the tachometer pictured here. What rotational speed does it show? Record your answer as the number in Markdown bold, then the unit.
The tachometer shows **200** rpm
